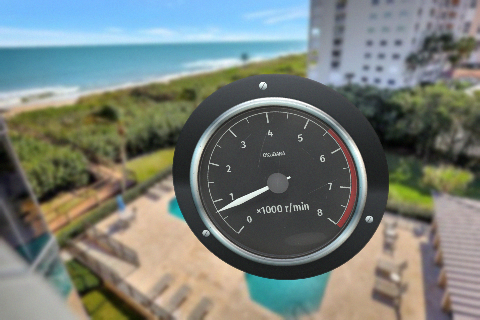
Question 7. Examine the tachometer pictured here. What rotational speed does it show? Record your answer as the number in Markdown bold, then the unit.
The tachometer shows **750** rpm
